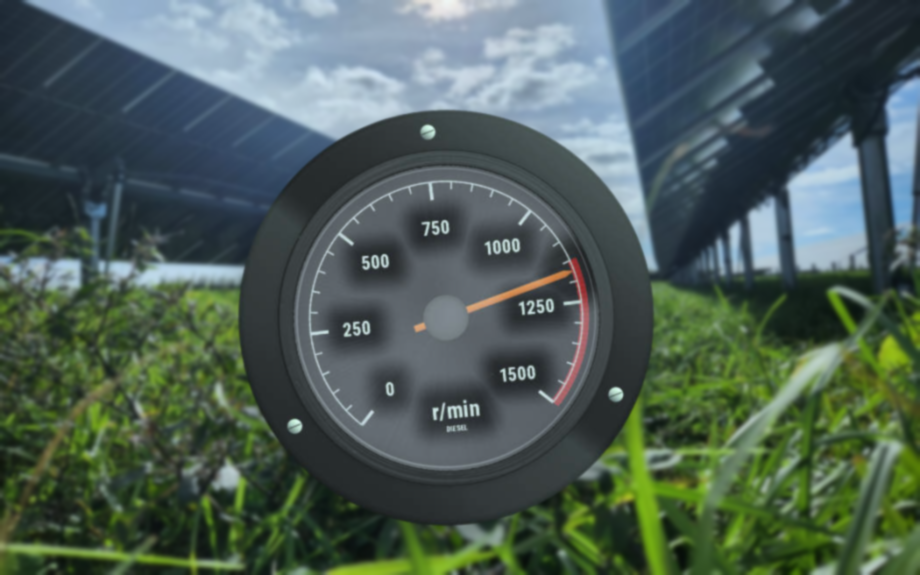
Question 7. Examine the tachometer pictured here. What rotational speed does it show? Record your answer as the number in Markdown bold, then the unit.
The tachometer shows **1175** rpm
